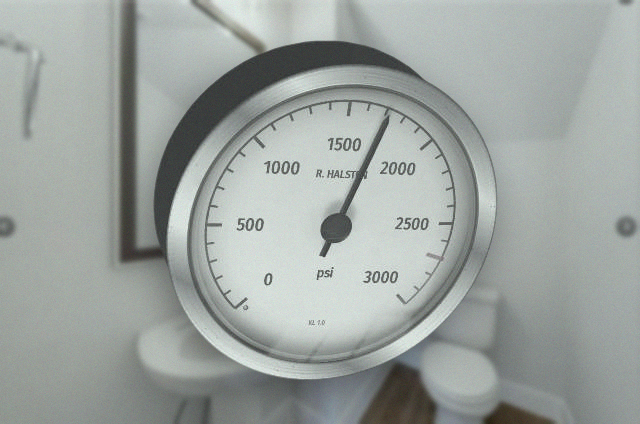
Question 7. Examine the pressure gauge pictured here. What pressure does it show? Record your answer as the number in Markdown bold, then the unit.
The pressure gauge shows **1700** psi
